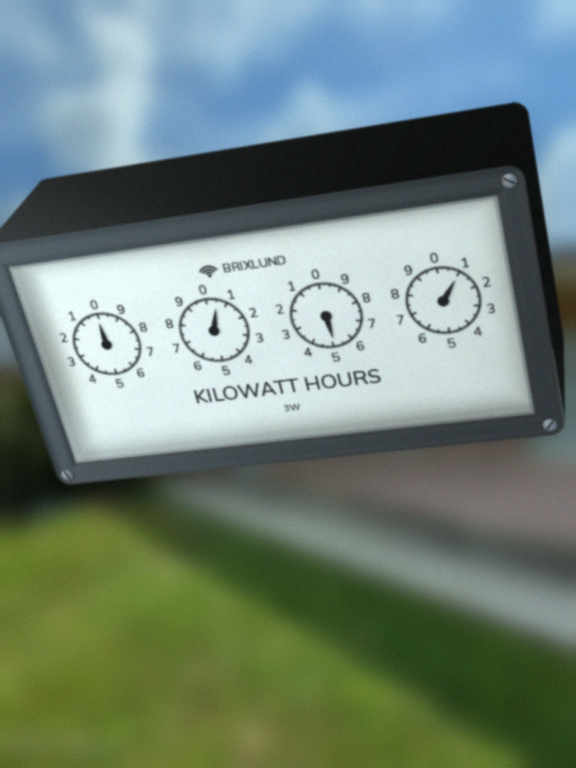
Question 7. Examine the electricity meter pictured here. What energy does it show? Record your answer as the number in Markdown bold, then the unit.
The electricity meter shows **51** kWh
